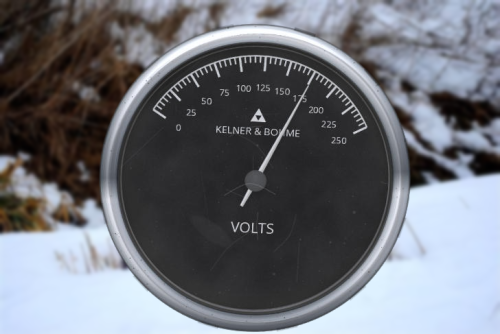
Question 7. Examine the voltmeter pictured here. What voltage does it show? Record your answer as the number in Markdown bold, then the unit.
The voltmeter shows **175** V
